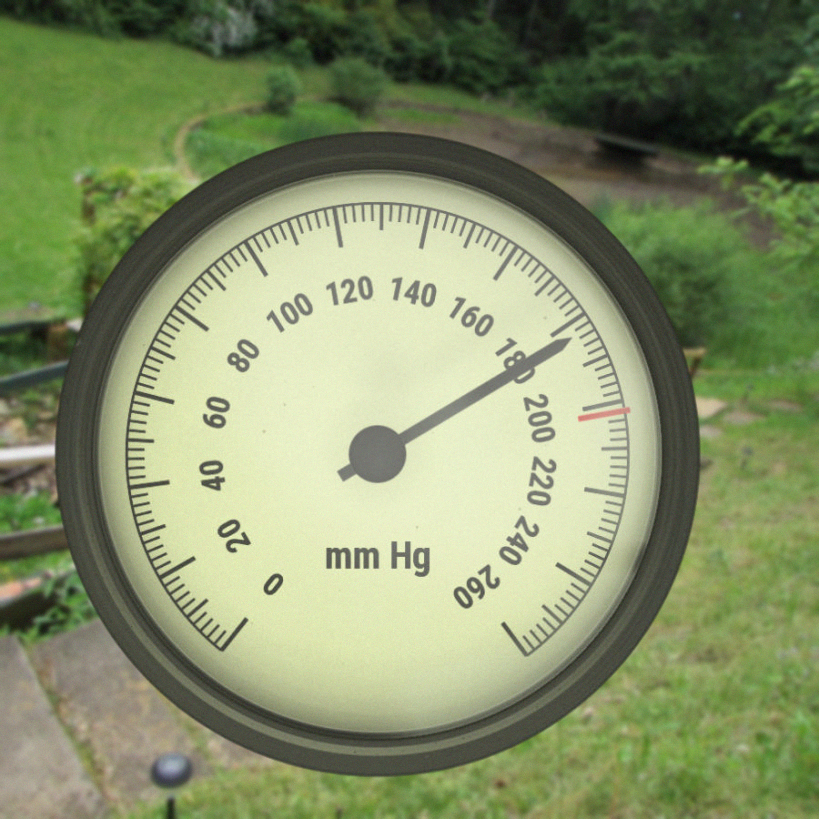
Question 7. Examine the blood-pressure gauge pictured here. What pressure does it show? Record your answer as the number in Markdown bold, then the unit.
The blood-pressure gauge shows **183** mmHg
